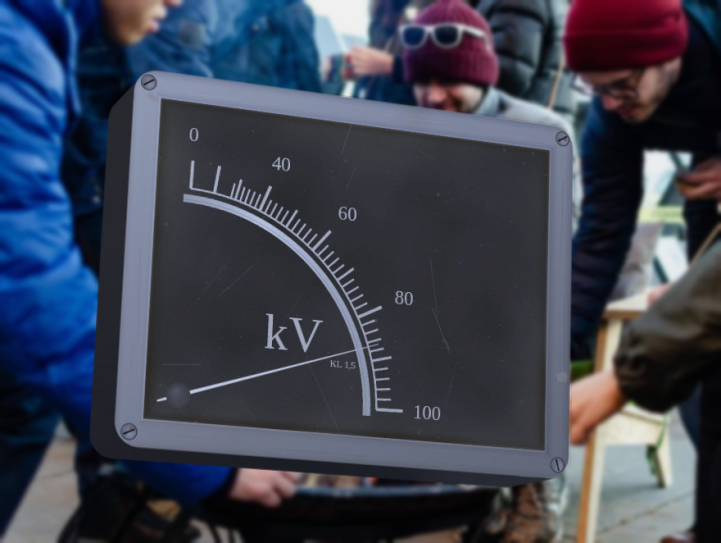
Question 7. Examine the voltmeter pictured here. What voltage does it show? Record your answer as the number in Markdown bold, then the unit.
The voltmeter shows **87** kV
